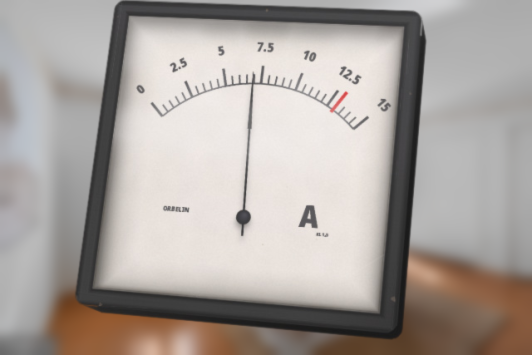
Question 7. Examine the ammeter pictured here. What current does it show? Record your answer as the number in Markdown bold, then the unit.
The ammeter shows **7** A
